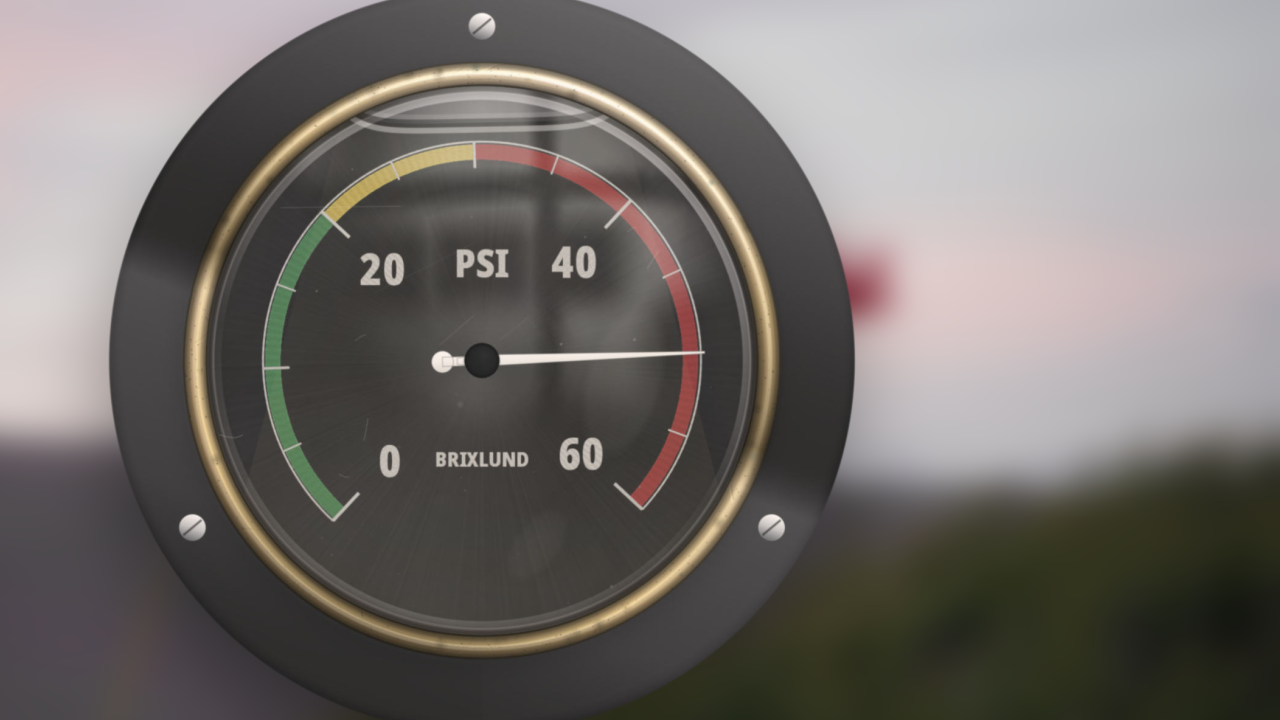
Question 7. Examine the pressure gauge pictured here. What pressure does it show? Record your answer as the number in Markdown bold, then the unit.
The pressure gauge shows **50** psi
